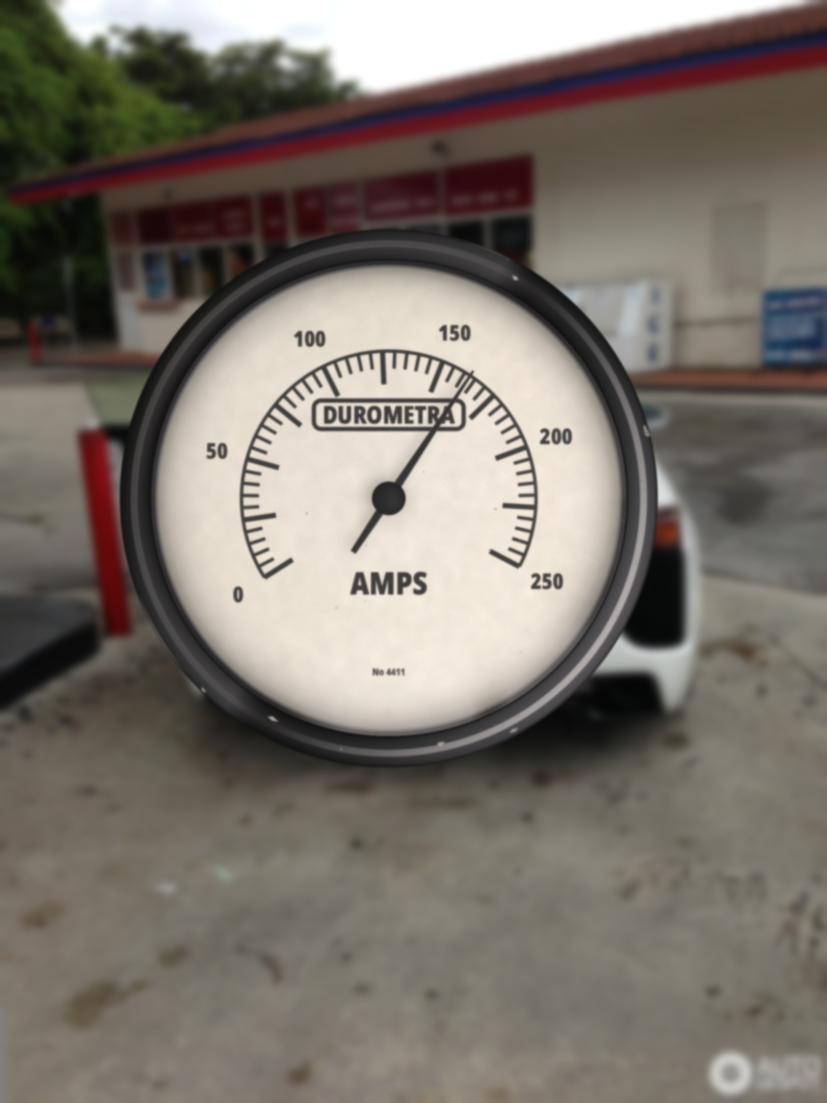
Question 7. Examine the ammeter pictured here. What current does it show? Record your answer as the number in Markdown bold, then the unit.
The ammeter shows **162.5** A
